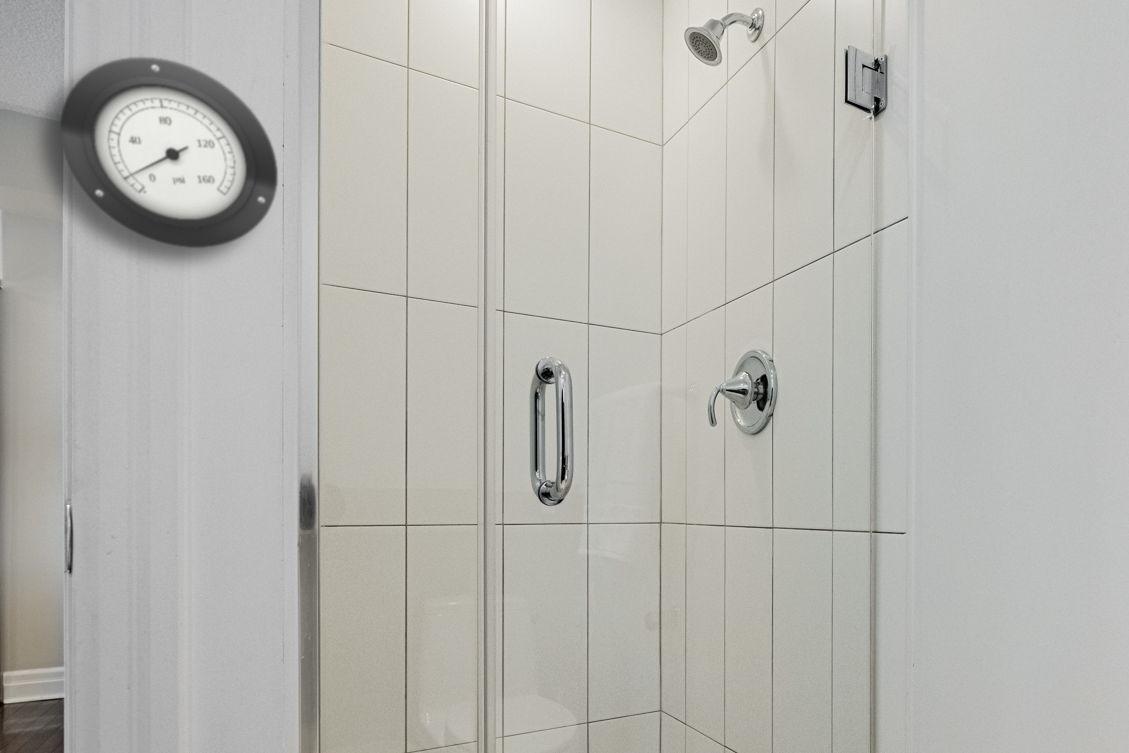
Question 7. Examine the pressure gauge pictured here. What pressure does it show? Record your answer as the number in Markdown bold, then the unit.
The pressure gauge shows **10** psi
